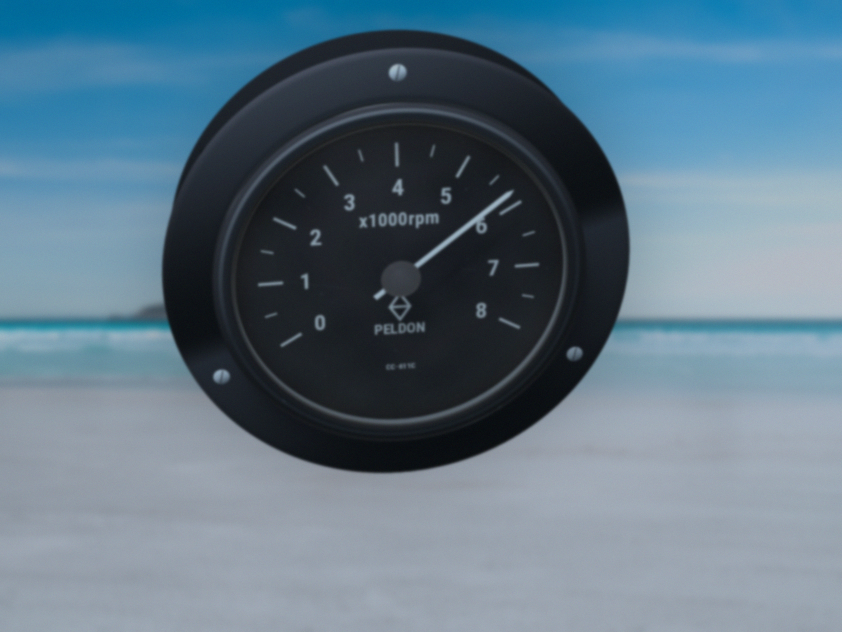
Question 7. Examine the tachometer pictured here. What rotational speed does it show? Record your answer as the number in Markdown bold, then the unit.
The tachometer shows **5750** rpm
